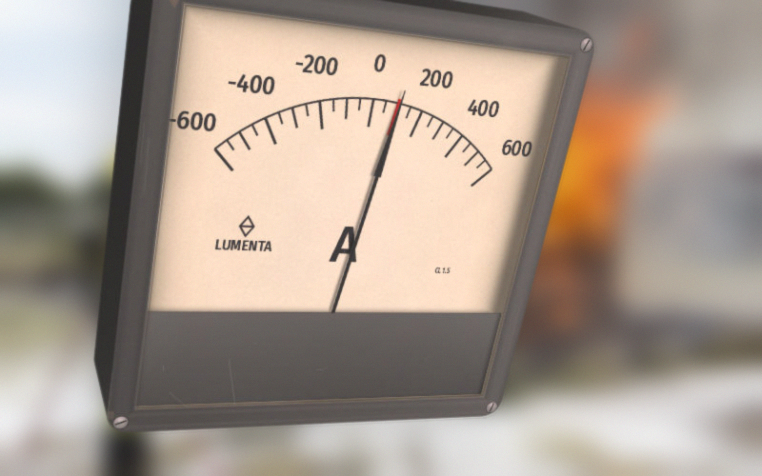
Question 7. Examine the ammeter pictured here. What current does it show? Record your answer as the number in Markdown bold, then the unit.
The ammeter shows **100** A
